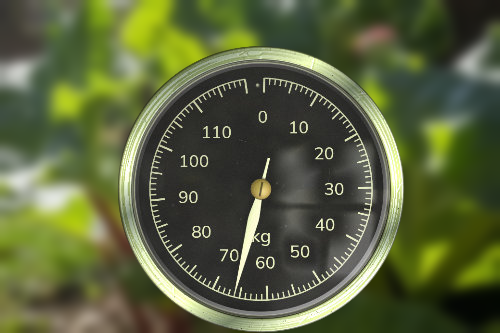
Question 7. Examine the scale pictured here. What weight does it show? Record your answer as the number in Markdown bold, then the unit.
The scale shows **66** kg
